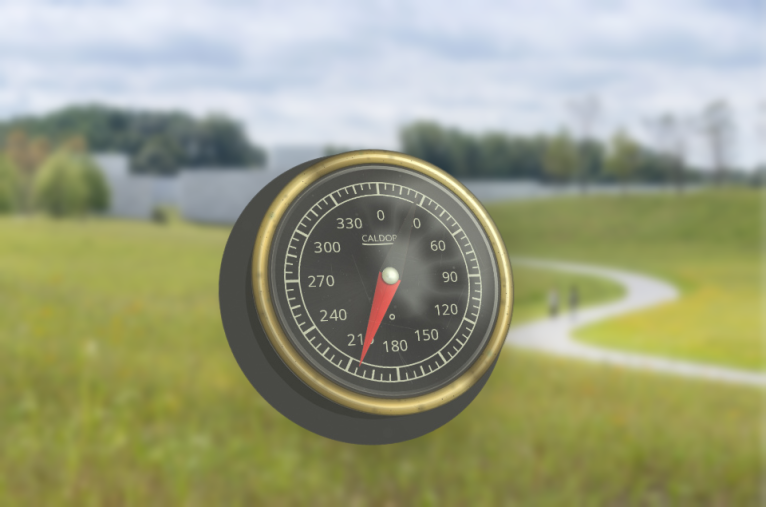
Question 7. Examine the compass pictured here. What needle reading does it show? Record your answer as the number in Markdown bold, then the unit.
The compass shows **205** °
